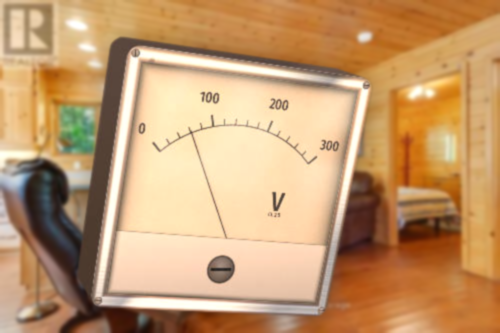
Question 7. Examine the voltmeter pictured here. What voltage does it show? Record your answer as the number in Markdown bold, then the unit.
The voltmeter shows **60** V
